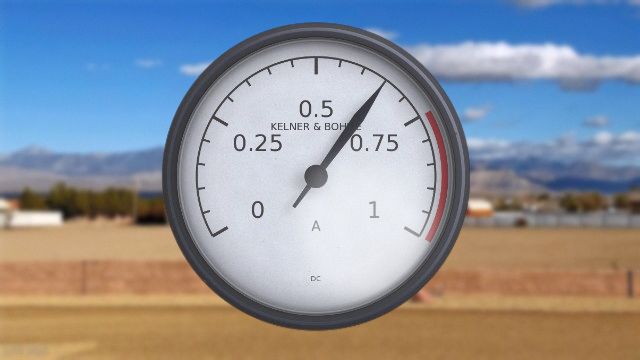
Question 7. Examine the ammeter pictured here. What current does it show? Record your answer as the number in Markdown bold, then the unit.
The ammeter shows **0.65** A
